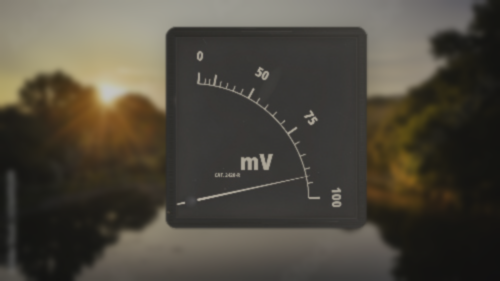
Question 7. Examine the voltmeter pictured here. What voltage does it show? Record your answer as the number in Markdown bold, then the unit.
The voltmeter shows **92.5** mV
